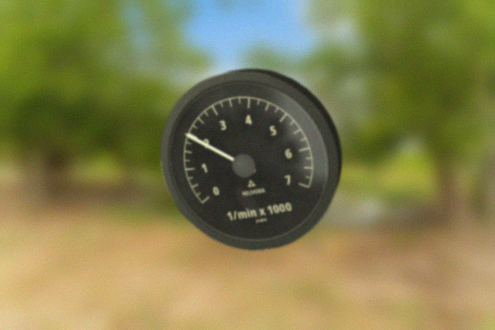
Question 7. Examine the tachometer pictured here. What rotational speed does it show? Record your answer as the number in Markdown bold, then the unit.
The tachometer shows **2000** rpm
